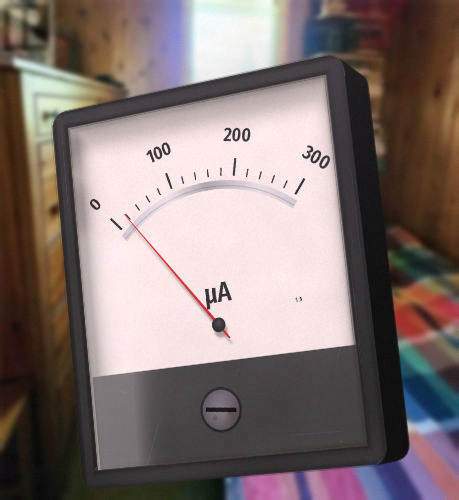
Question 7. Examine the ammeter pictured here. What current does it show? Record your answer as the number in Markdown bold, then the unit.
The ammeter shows **20** µA
